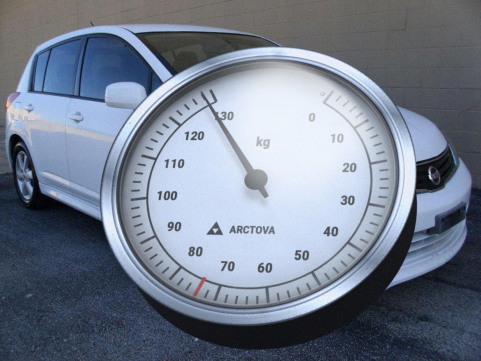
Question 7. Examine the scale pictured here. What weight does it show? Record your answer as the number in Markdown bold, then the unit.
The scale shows **128** kg
